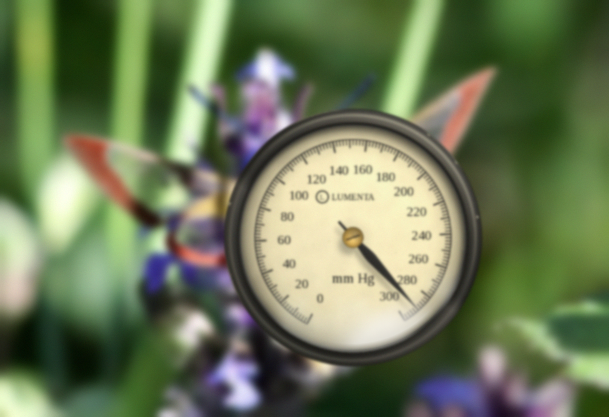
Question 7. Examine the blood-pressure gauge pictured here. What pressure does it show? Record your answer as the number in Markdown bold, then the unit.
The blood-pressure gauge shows **290** mmHg
